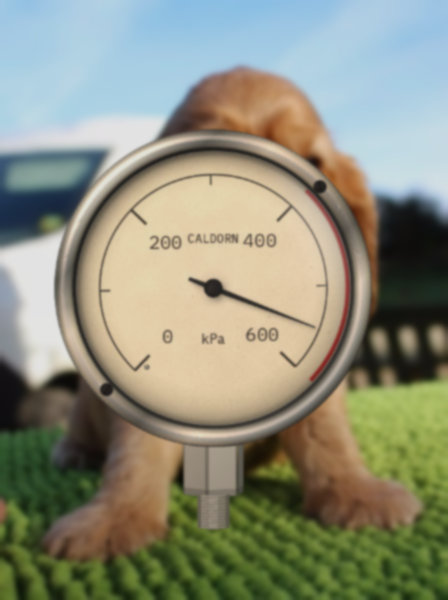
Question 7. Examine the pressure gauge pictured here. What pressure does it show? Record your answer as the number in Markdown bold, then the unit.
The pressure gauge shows **550** kPa
